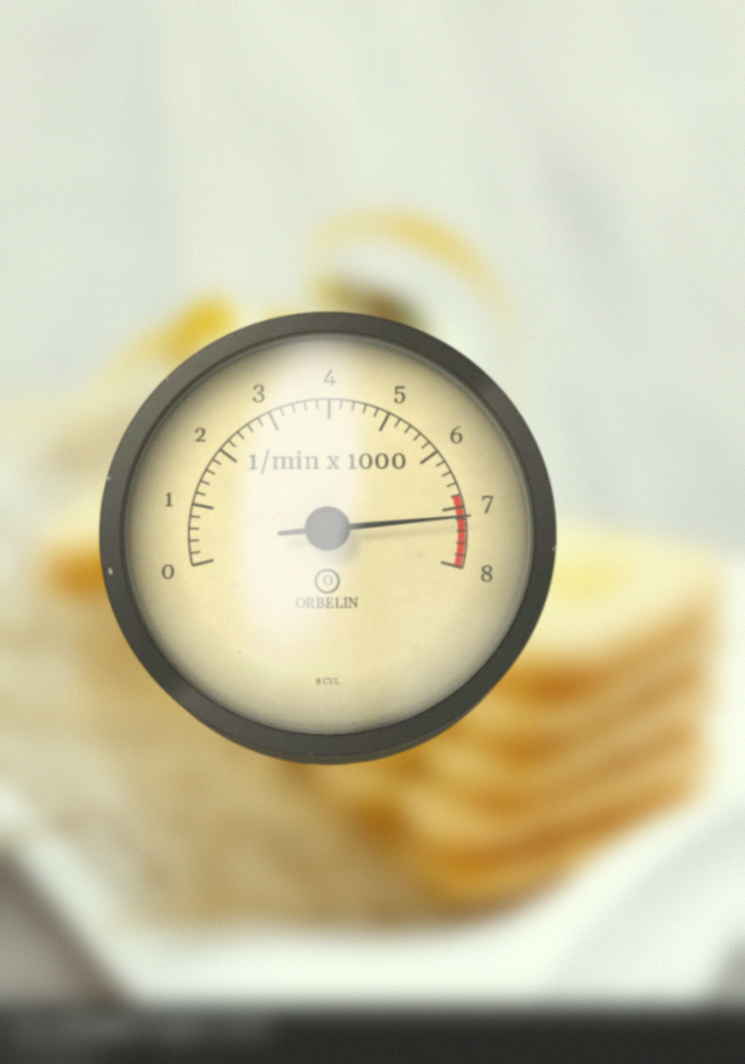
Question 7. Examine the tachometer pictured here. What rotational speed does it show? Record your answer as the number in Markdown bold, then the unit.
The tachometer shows **7200** rpm
